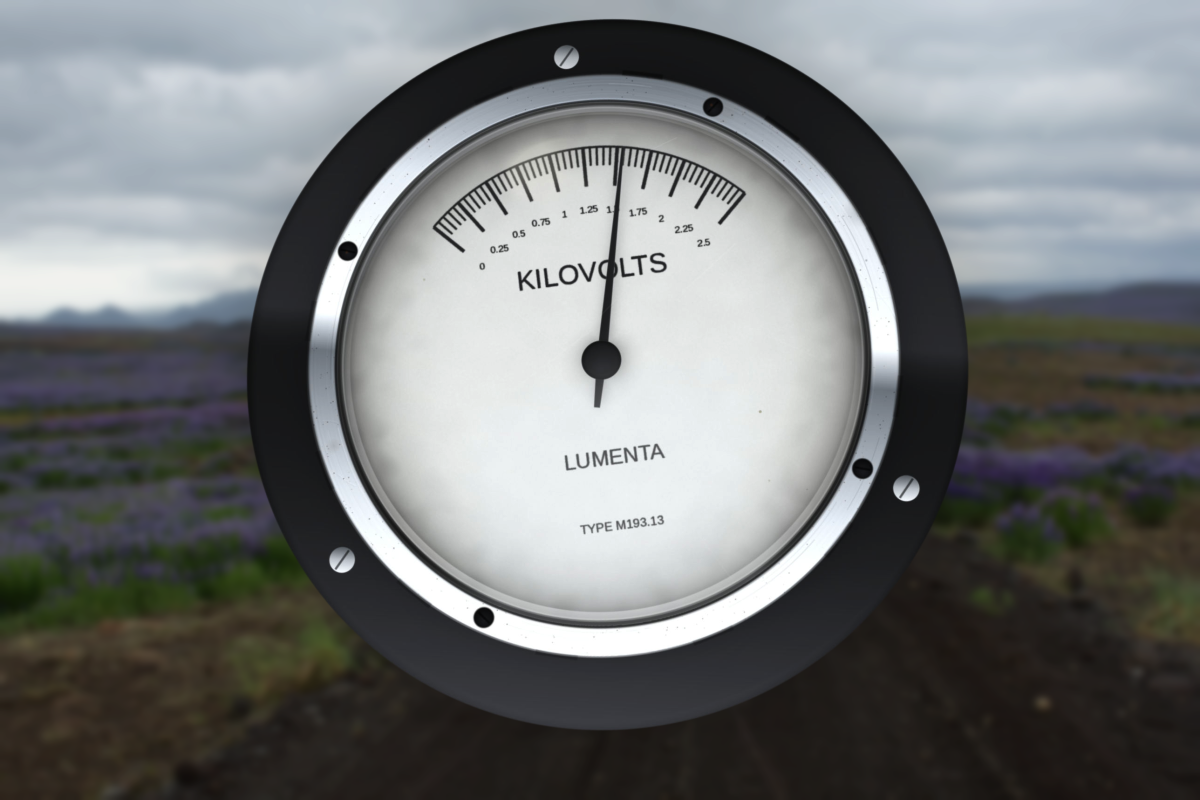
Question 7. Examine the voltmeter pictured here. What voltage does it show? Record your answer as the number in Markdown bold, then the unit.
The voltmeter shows **1.55** kV
